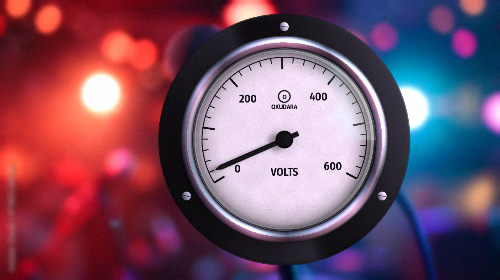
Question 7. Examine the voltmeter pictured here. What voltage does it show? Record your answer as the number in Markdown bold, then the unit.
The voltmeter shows **20** V
